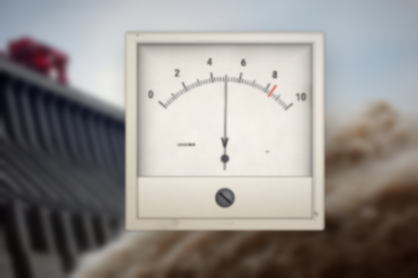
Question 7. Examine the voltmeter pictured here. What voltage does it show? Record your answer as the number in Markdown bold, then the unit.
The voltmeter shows **5** V
